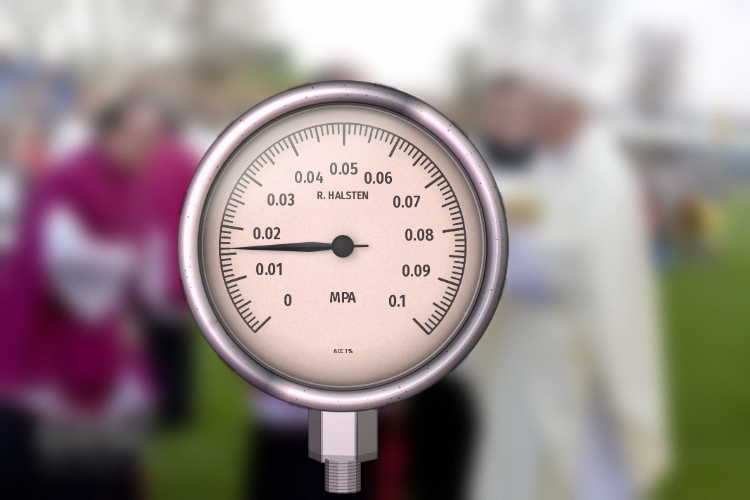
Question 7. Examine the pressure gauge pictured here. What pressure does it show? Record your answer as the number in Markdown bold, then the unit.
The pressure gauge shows **0.016** MPa
